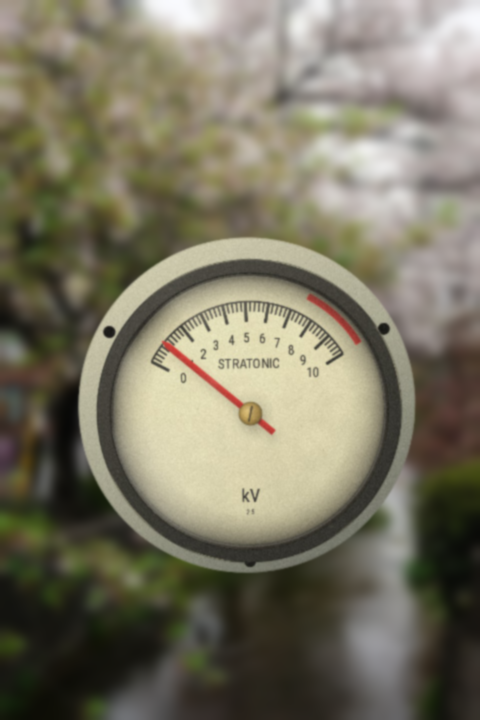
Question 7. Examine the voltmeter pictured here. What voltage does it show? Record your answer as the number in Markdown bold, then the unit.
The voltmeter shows **1** kV
